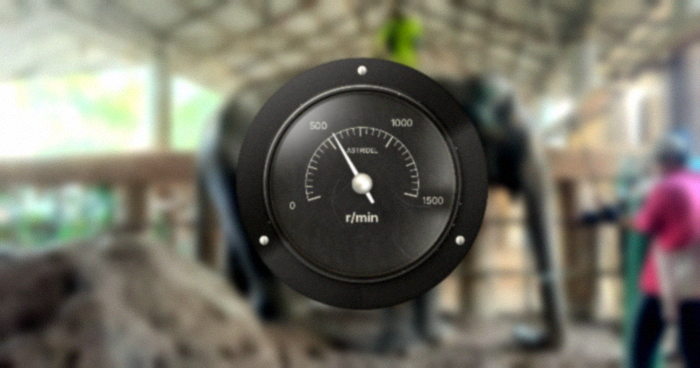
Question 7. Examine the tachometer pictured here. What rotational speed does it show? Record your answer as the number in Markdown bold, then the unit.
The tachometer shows **550** rpm
